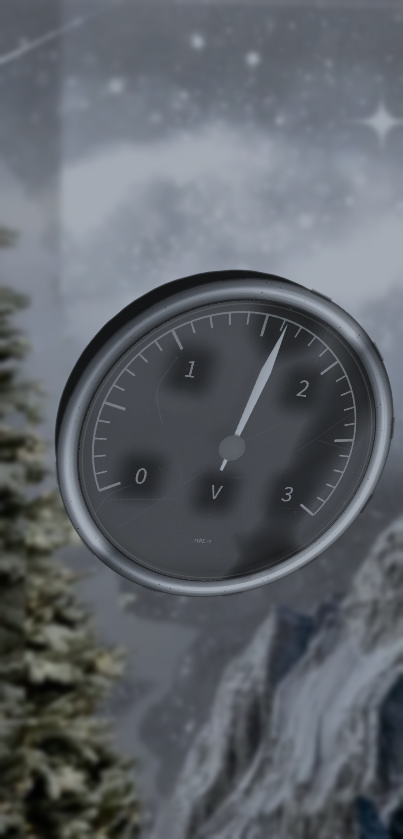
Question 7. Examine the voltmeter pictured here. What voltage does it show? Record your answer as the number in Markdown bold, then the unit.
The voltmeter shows **1.6** V
